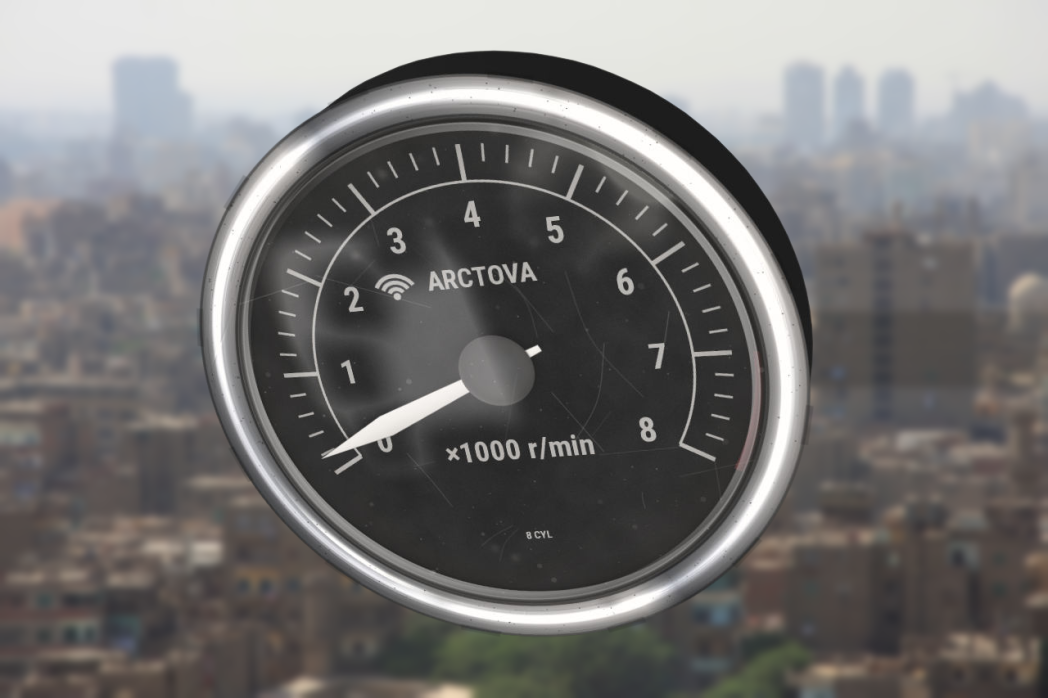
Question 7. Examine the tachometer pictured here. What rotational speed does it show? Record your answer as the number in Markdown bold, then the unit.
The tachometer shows **200** rpm
